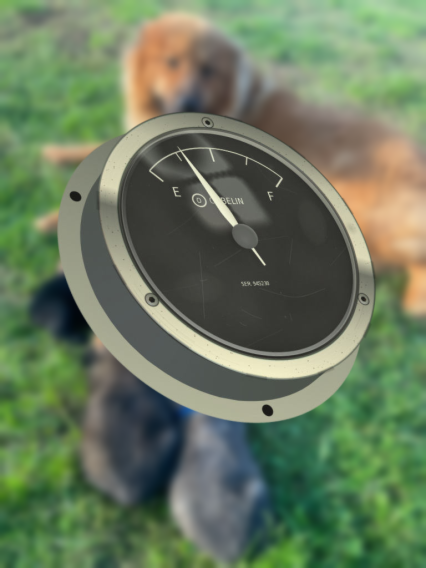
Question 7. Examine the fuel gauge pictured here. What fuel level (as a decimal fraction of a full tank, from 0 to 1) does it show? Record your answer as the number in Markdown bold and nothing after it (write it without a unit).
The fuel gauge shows **0.25**
